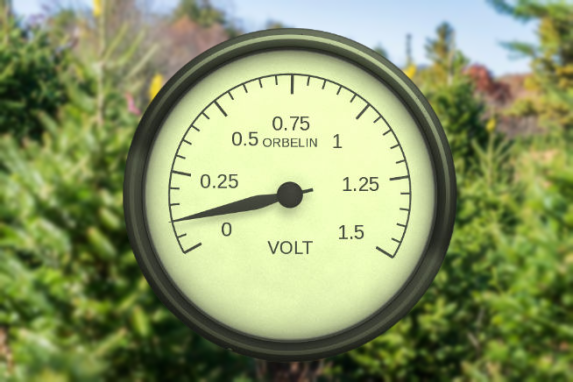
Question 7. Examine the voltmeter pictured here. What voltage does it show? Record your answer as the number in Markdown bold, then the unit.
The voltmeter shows **0.1** V
